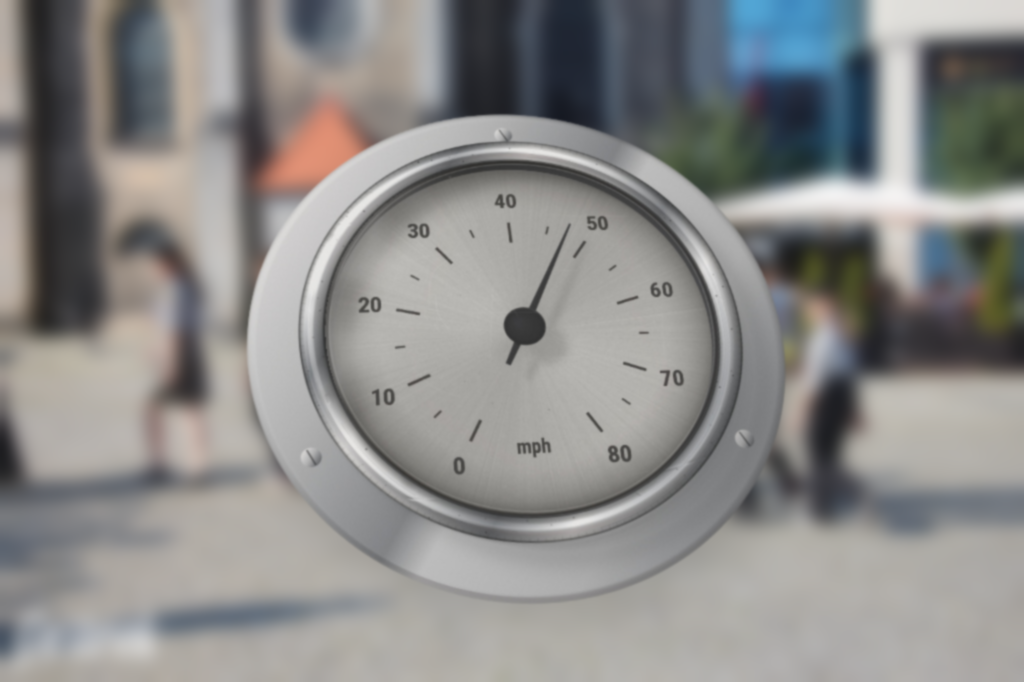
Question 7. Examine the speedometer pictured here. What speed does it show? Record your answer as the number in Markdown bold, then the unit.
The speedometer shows **47.5** mph
